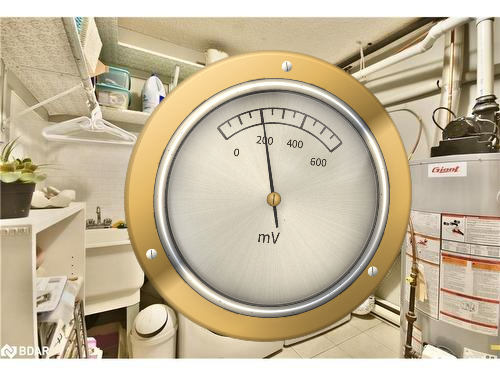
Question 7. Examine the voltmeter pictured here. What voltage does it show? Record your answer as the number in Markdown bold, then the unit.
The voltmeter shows **200** mV
